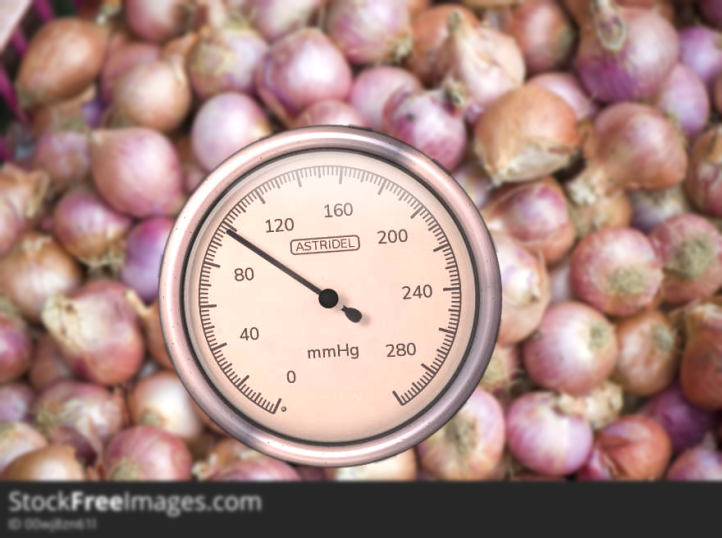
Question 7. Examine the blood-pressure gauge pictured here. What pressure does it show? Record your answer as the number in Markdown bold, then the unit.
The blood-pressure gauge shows **98** mmHg
